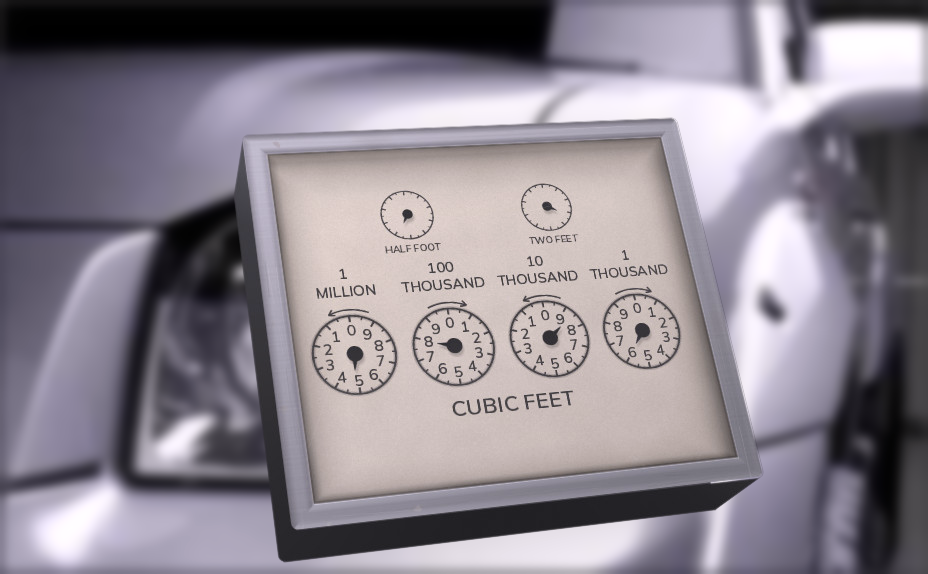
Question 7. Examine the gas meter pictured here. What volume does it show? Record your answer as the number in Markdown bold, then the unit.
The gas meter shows **478600** ft³
